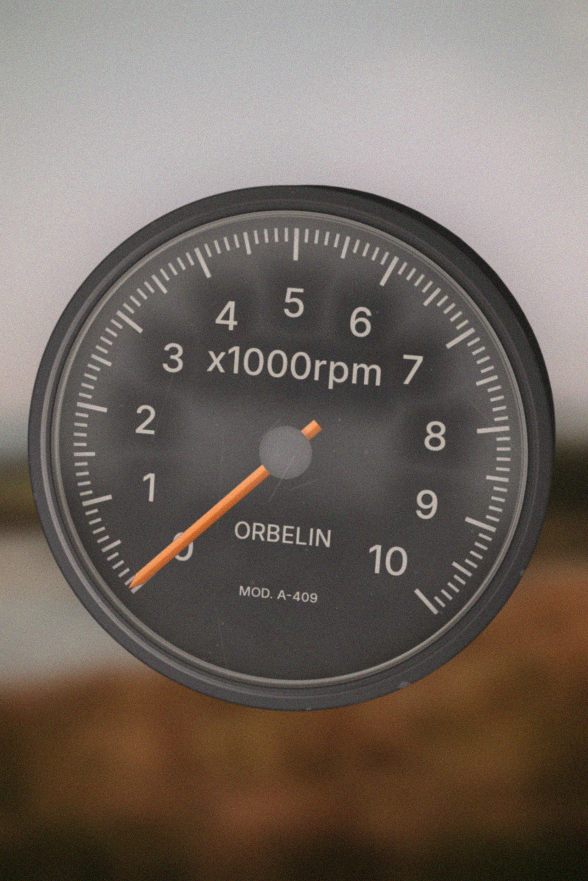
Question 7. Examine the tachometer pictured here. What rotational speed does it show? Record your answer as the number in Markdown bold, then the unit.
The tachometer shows **50** rpm
